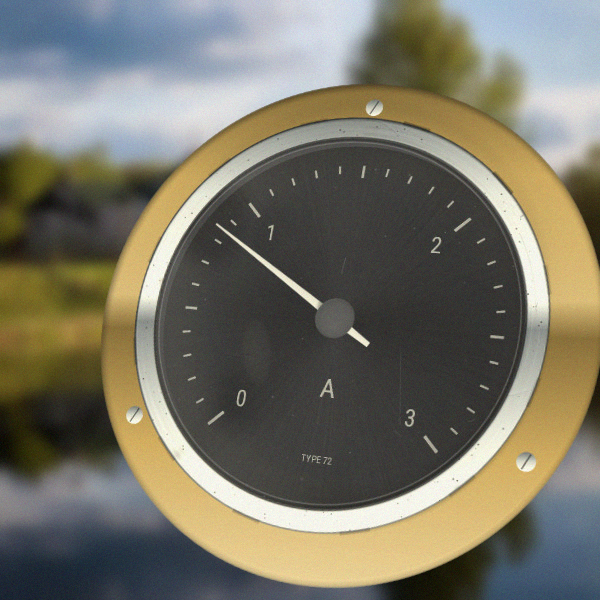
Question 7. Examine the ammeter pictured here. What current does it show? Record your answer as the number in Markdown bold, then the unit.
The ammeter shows **0.85** A
